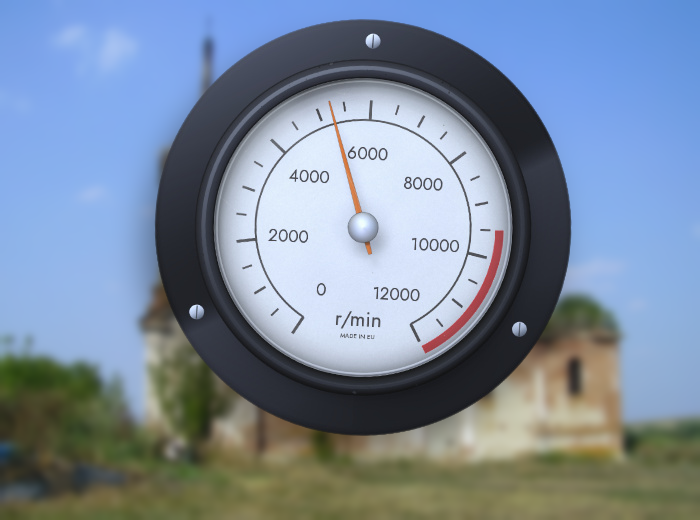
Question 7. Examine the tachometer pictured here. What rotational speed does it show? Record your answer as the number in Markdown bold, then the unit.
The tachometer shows **5250** rpm
